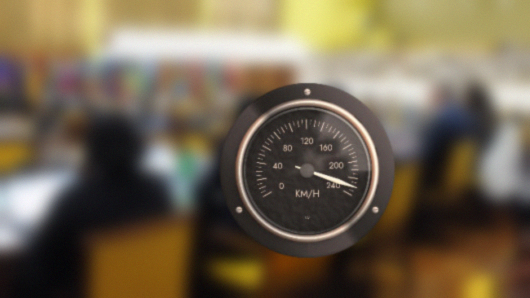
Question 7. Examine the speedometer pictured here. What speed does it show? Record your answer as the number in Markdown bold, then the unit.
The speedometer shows **230** km/h
